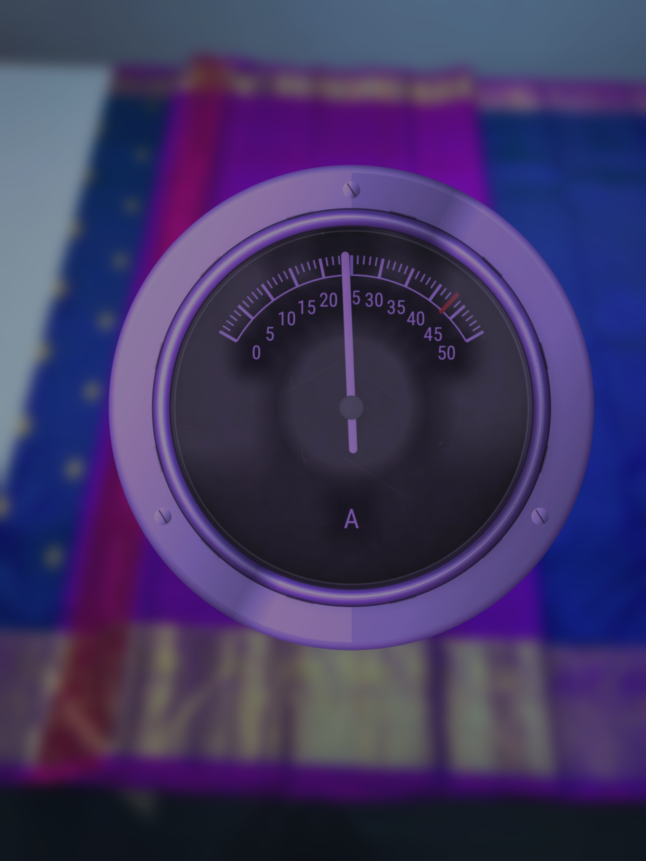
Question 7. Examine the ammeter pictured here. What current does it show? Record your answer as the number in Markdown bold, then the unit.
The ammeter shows **24** A
